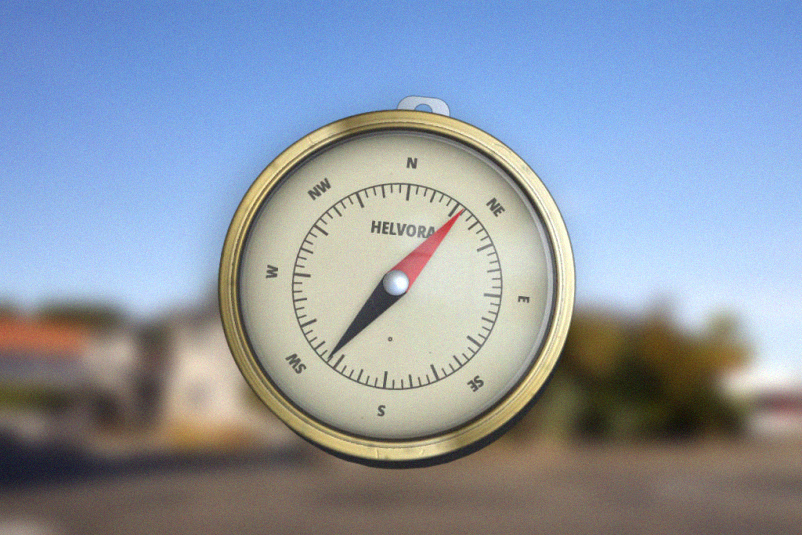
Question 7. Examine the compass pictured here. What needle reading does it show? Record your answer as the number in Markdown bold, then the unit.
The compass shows **35** °
